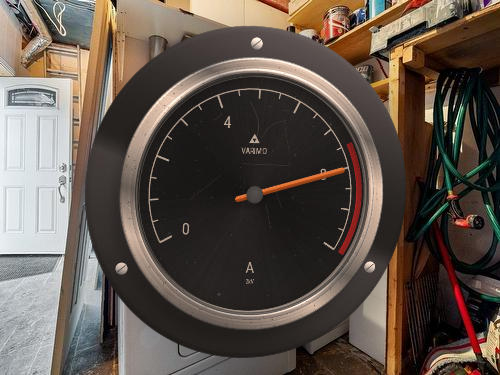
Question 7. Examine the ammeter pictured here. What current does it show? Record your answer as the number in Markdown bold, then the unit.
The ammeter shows **8** A
